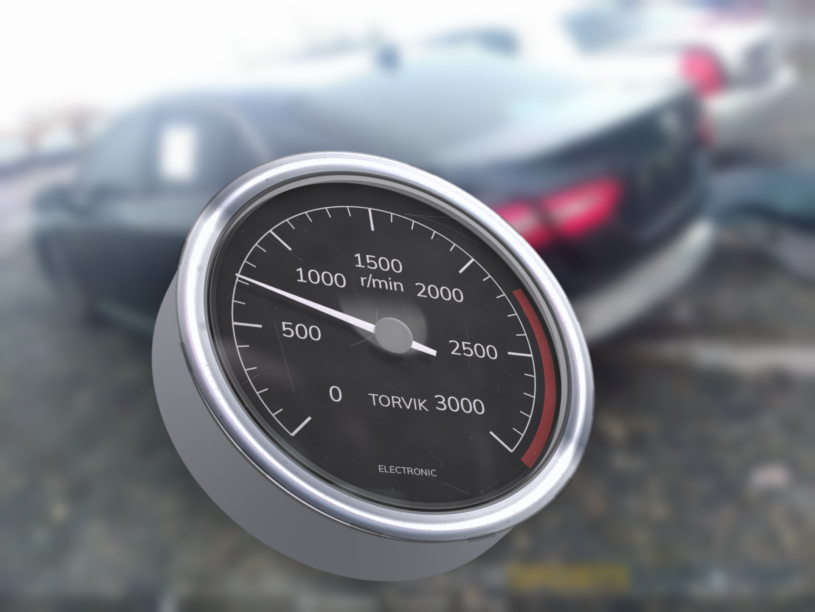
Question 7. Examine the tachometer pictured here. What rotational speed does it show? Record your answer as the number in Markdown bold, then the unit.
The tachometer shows **700** rpm
